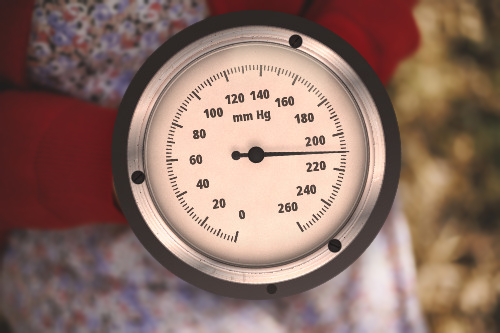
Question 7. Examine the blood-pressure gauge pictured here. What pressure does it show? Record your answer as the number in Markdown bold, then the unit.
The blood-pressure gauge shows **210** mmHg
